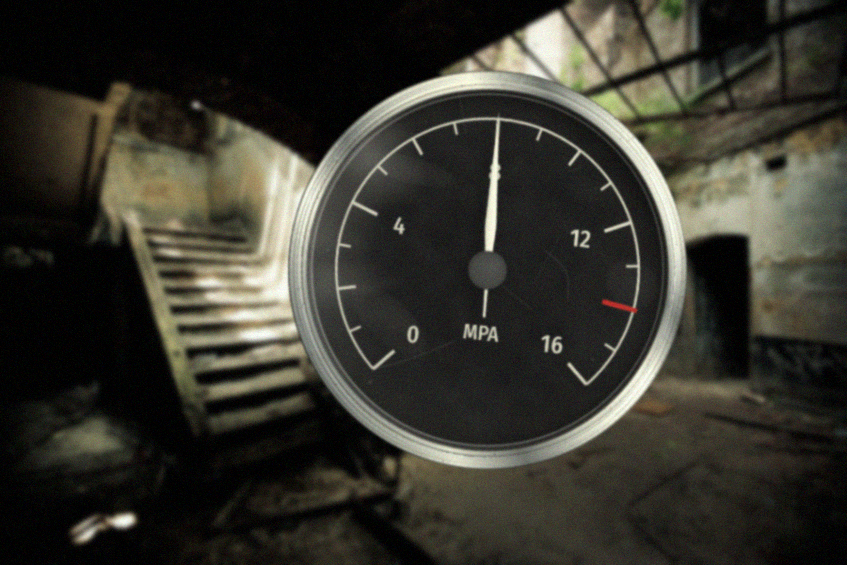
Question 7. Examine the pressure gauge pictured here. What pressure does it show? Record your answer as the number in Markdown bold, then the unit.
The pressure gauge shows **8** MPa
